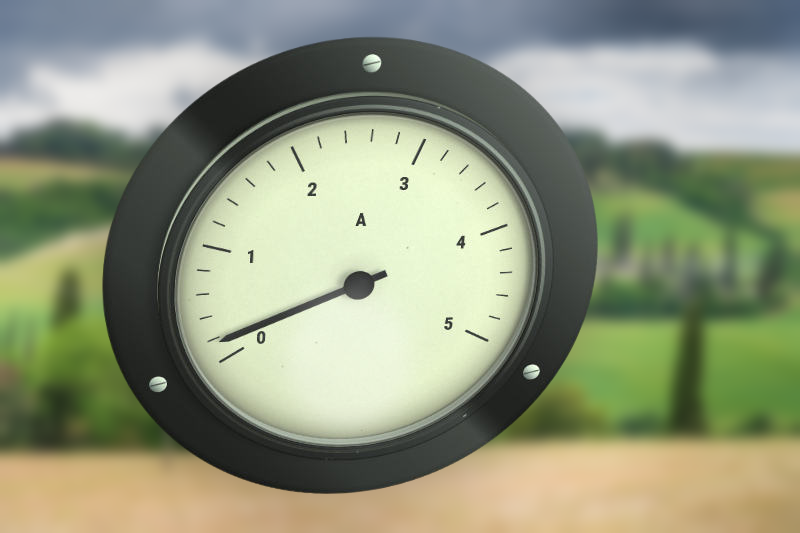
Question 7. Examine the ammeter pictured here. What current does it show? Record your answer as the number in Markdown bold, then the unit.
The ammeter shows **0.2** A
